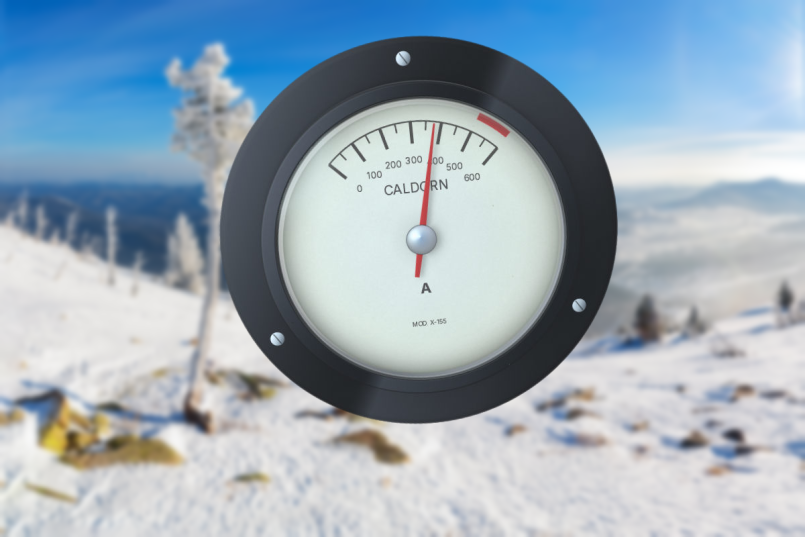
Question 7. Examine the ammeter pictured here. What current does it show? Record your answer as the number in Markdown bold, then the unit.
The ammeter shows **375** A
